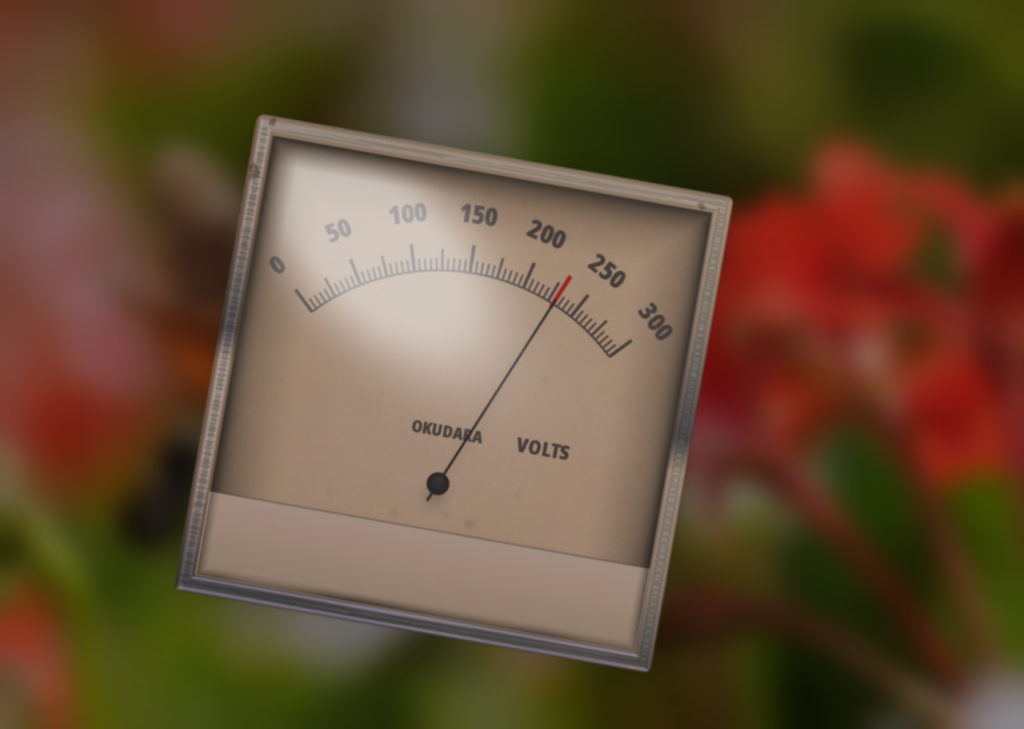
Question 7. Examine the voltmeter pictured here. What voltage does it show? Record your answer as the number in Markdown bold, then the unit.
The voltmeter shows **230** V
